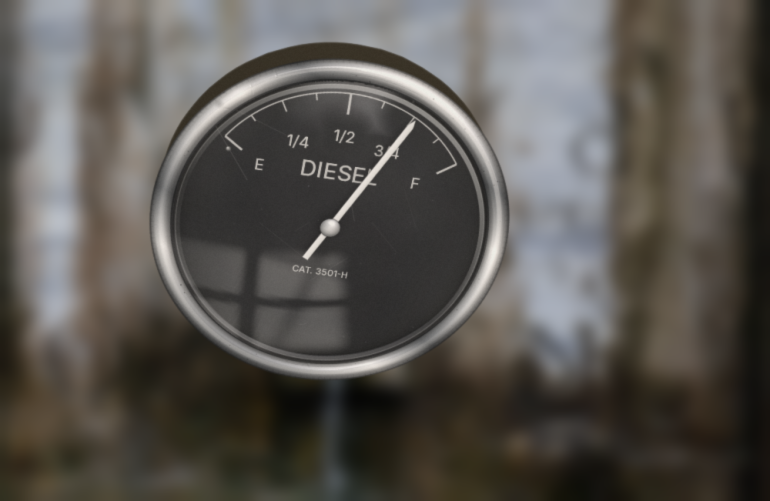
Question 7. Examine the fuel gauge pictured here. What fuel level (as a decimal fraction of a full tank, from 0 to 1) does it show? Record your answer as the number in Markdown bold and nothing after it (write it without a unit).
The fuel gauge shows **0.75**
